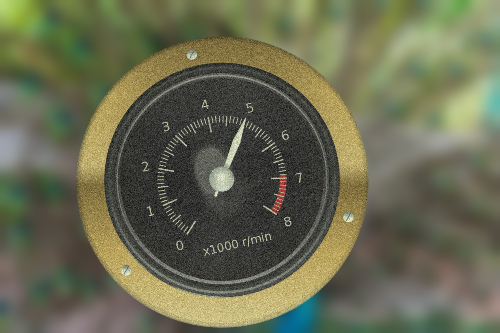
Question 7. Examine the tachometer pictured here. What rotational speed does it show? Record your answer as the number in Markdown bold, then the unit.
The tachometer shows **5000** rpm
